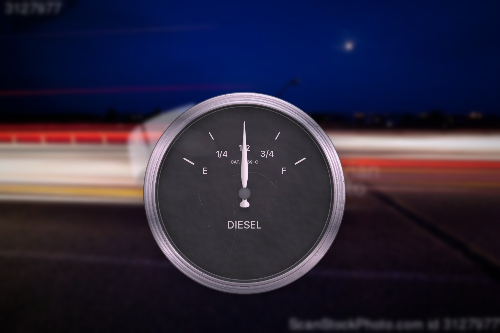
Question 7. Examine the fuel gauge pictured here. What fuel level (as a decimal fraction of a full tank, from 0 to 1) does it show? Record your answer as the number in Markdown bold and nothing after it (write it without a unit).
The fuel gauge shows **0.5**
